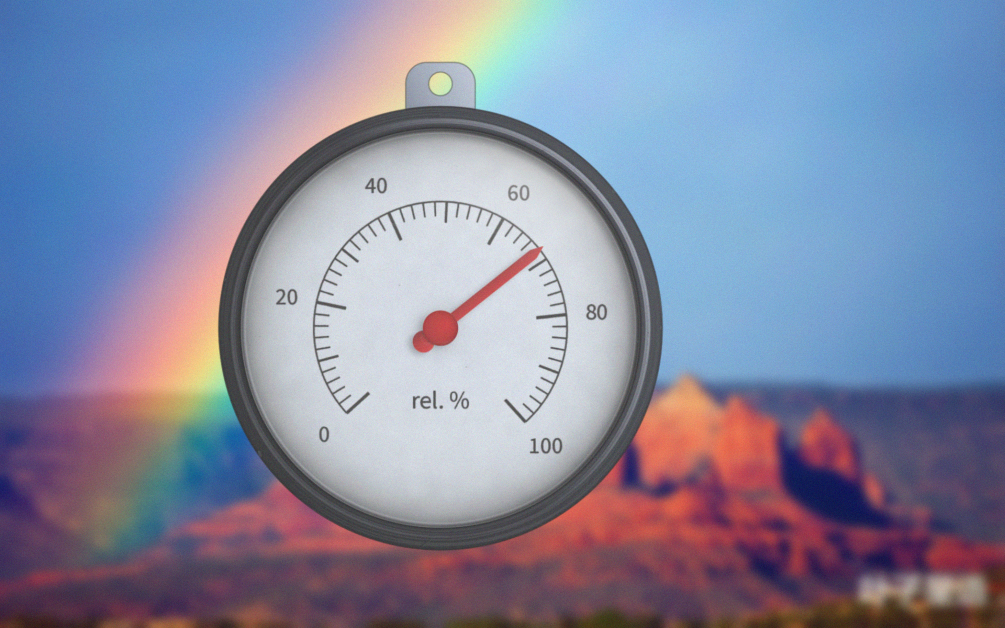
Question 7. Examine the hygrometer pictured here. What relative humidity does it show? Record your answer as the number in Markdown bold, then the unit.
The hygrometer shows **68** %
